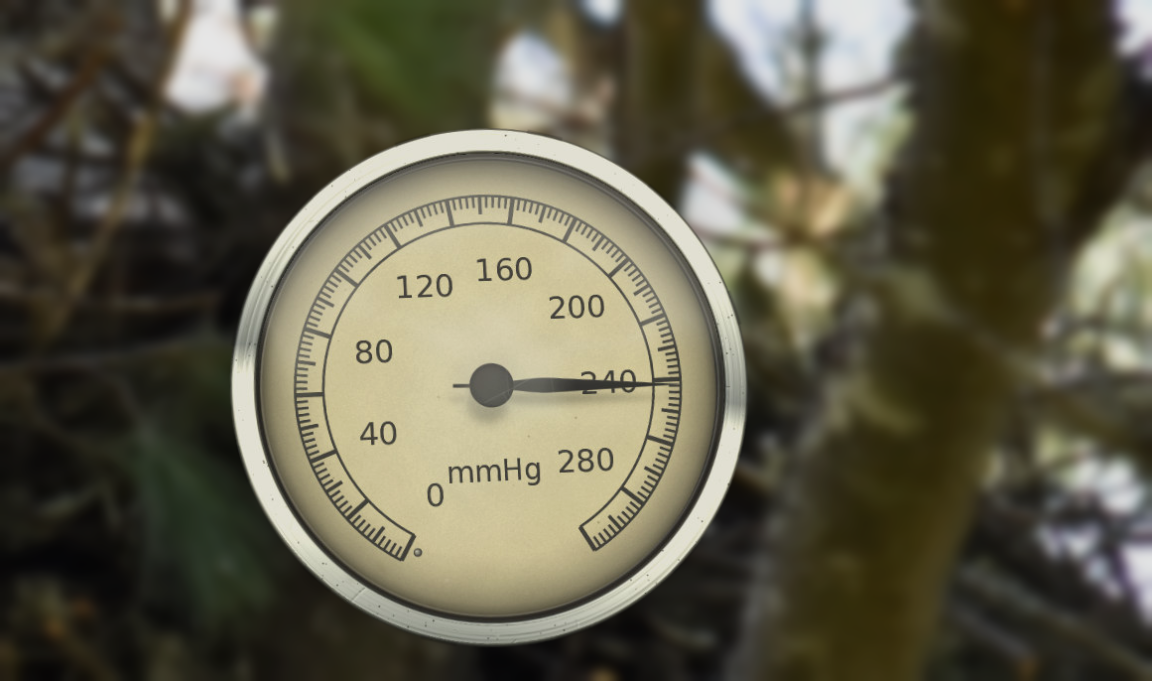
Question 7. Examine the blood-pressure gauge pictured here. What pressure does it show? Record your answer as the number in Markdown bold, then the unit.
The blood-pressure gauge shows **242** mmHg
